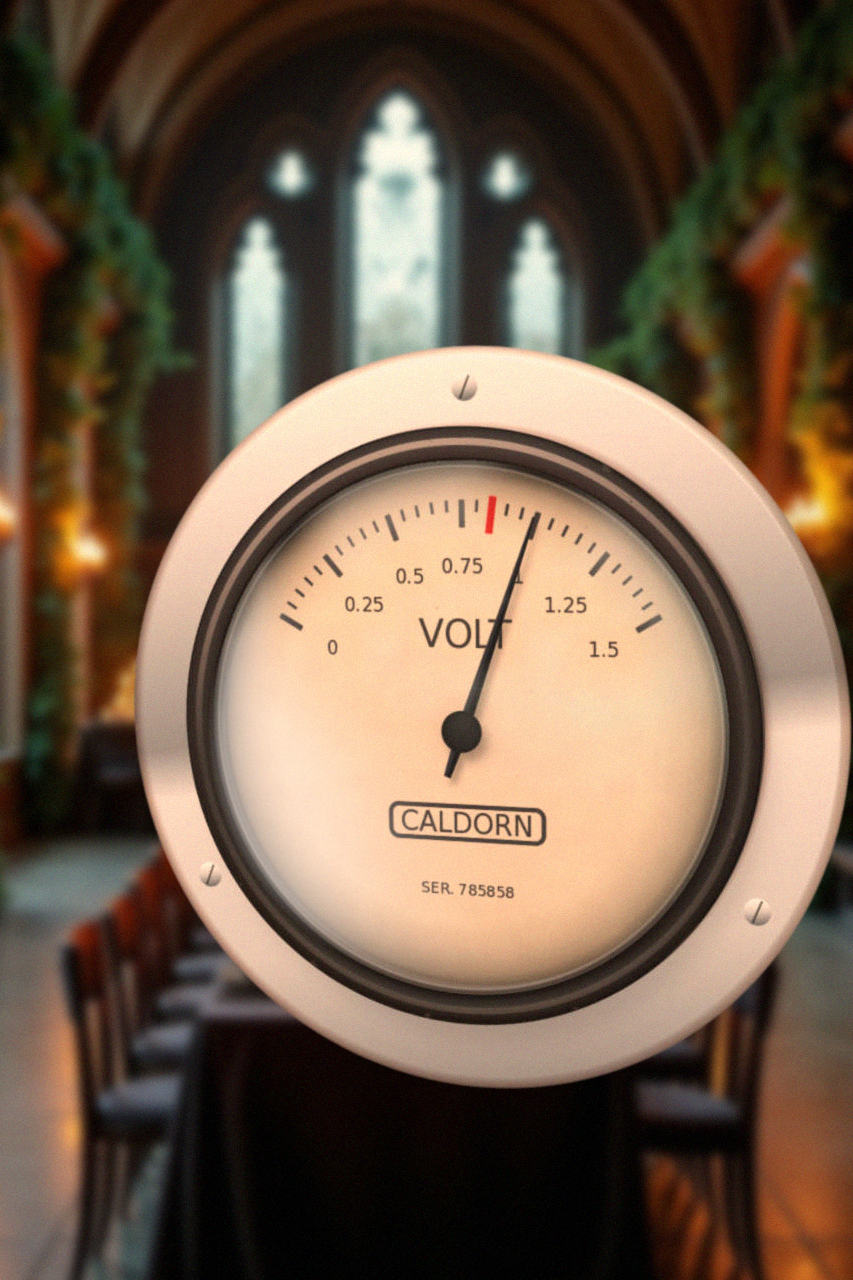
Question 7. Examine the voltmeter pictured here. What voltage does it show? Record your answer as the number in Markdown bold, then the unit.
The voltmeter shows **1** V
